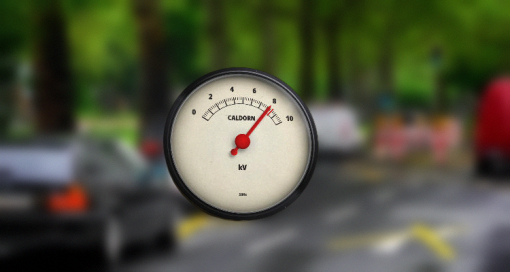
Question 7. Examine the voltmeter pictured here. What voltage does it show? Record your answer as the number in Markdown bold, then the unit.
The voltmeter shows **8** kV
